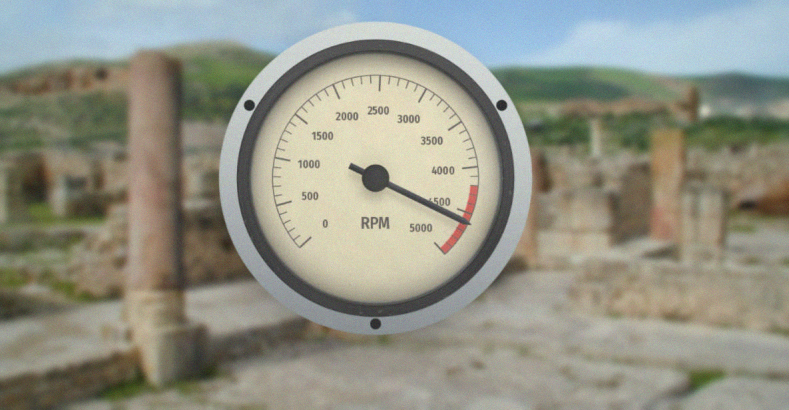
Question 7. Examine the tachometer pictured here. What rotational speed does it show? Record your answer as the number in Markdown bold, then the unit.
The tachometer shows **4600** rpm
